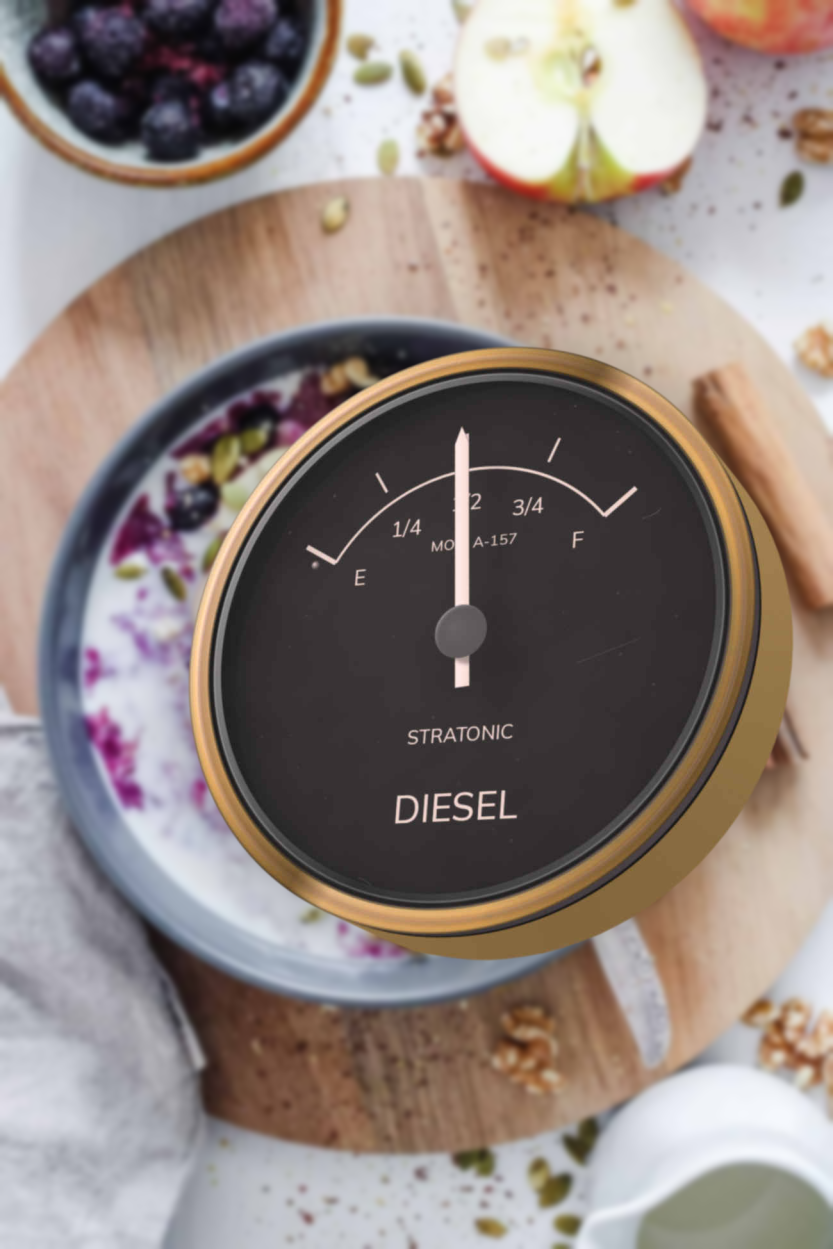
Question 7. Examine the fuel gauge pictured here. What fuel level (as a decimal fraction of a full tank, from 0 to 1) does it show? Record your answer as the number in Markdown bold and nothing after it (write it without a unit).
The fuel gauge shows **0.5**
